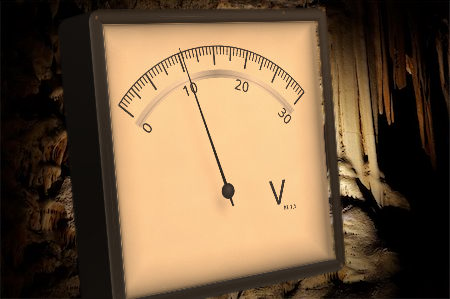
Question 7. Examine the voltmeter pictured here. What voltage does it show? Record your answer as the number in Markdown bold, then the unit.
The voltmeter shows **10** V
